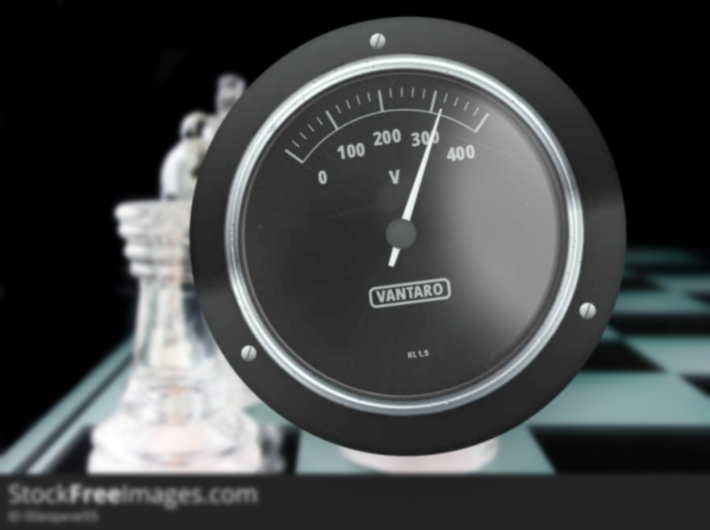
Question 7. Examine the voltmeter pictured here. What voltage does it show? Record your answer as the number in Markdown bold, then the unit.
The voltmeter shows **320** V
